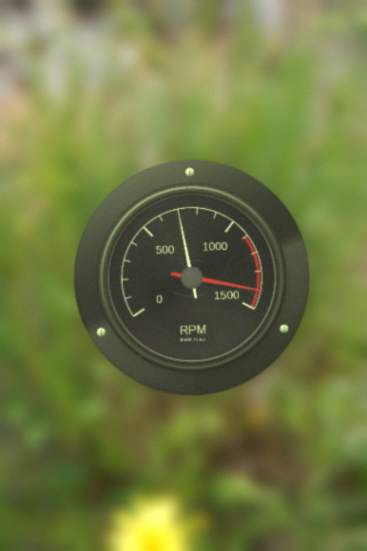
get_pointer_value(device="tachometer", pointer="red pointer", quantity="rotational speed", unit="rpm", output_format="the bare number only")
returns 1400
